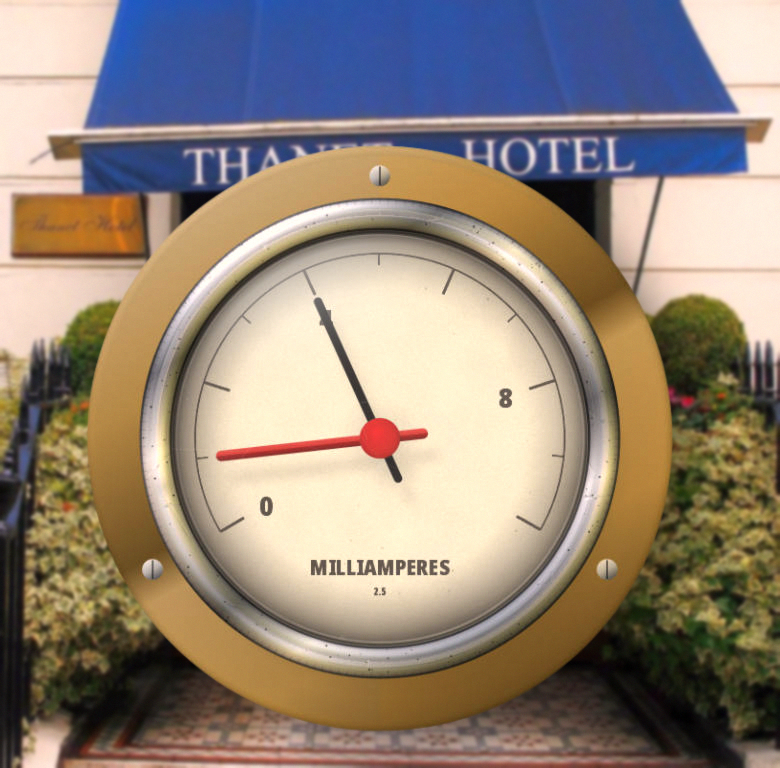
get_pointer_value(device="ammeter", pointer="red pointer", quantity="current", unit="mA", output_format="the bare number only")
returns 1
